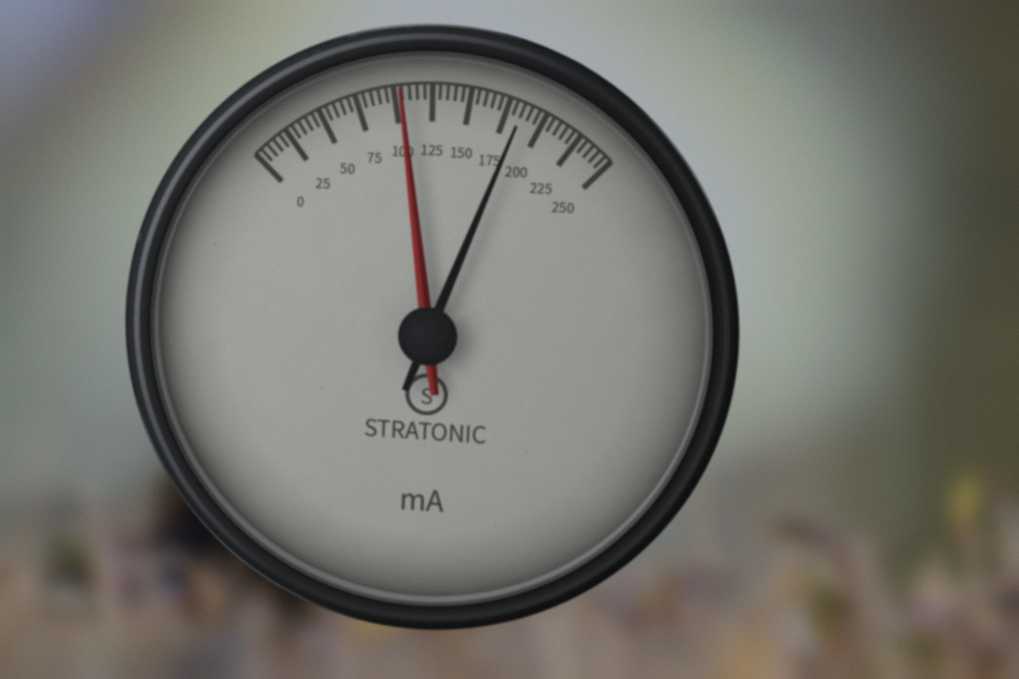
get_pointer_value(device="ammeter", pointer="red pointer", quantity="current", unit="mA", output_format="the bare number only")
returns 105
